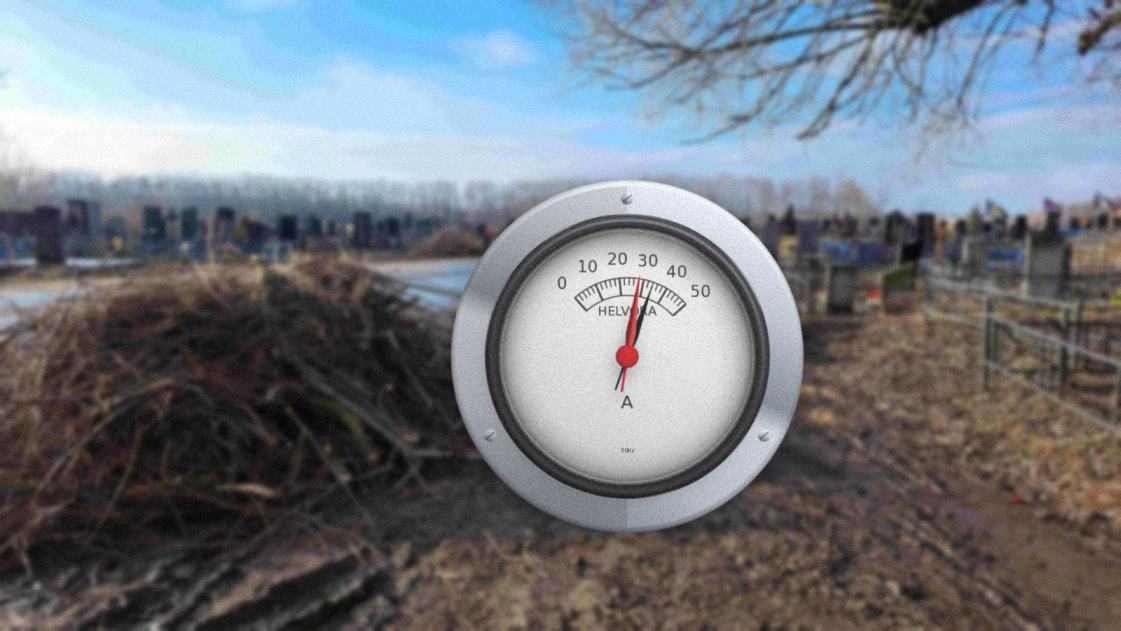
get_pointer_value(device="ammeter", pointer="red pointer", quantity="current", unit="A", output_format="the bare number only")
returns 28
